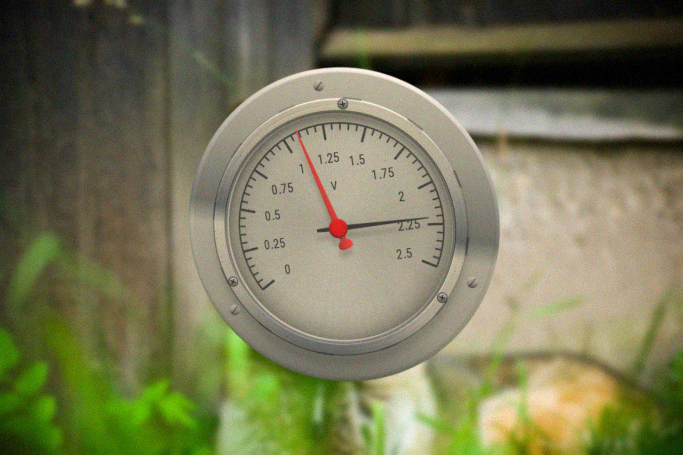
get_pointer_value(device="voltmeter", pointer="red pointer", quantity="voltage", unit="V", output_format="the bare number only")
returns 1.1
